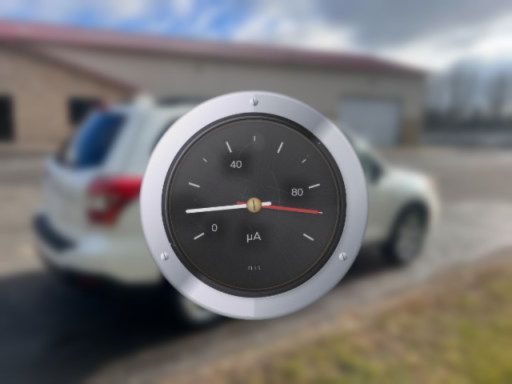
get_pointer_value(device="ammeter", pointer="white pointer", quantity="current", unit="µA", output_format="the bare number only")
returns 10
